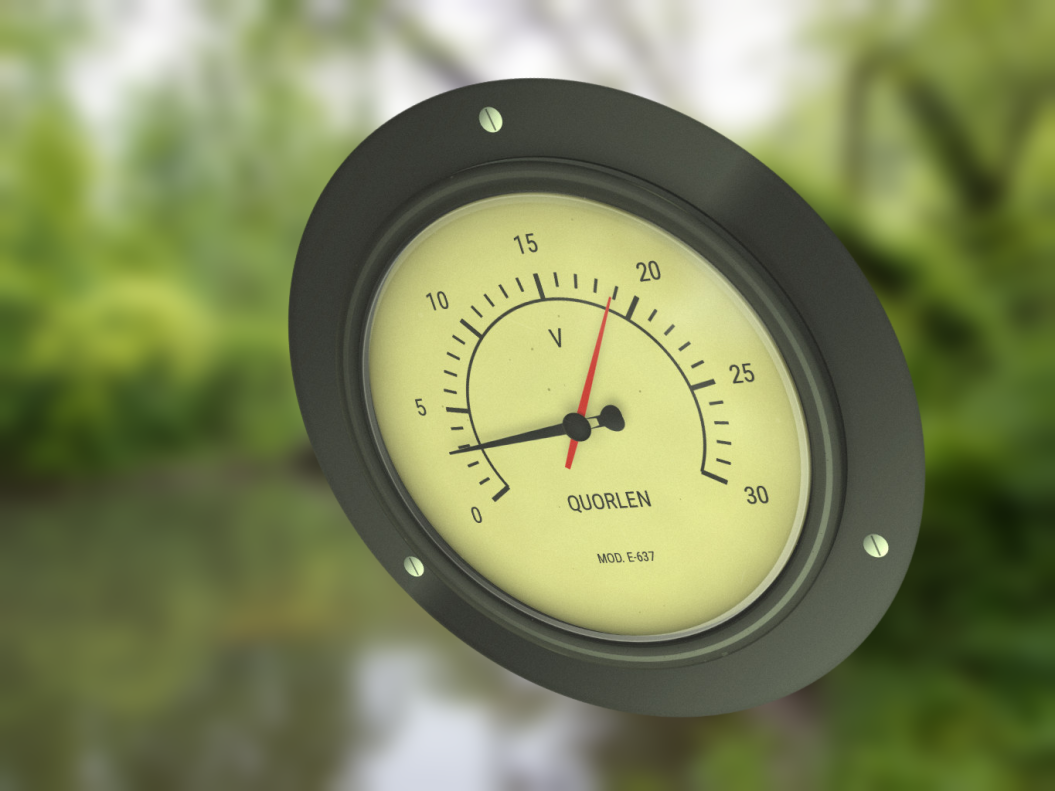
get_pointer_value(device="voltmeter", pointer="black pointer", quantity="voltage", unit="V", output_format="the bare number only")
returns 3
